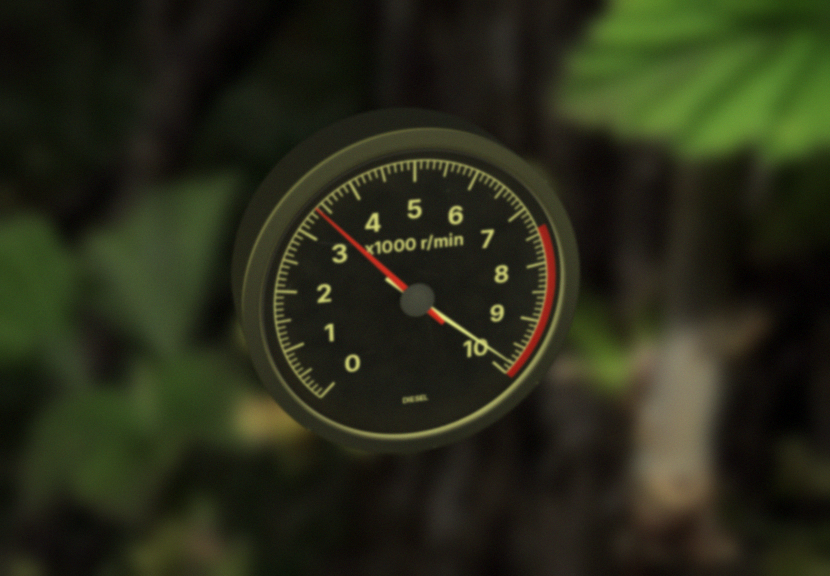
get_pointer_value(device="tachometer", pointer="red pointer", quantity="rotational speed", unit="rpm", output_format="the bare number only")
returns 3400
